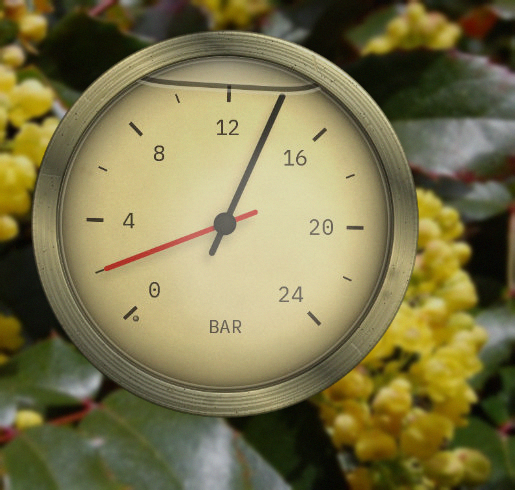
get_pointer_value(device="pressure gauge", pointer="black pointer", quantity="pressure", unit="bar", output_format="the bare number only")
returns 14
